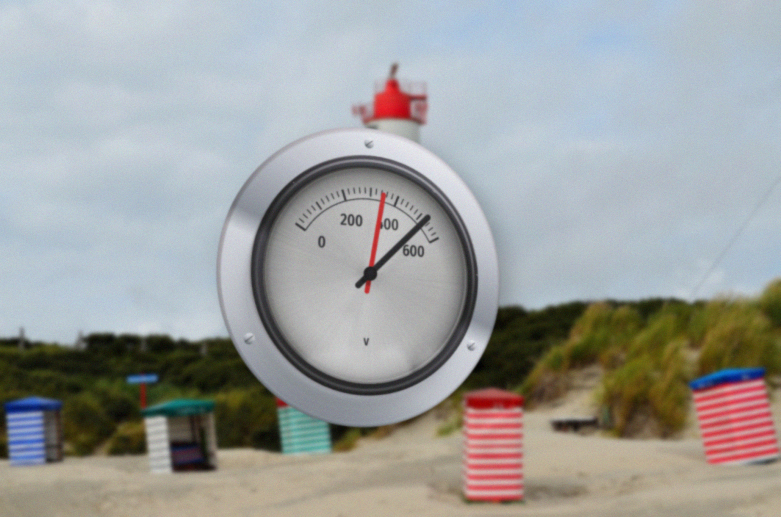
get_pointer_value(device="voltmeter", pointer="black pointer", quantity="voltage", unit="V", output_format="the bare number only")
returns 520
